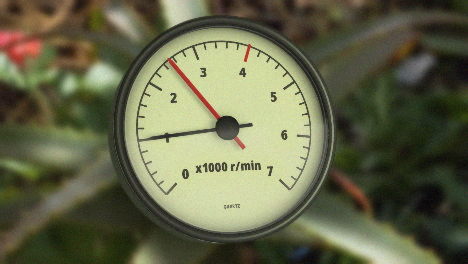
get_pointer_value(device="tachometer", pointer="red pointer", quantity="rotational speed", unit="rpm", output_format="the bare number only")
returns 2500
